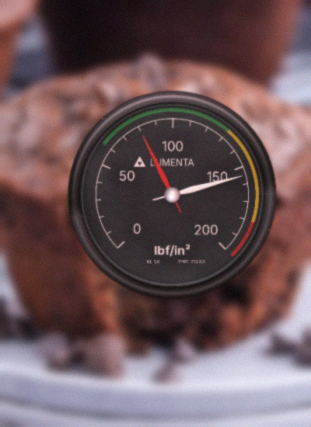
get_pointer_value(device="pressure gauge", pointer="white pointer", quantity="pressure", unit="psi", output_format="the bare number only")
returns 155
